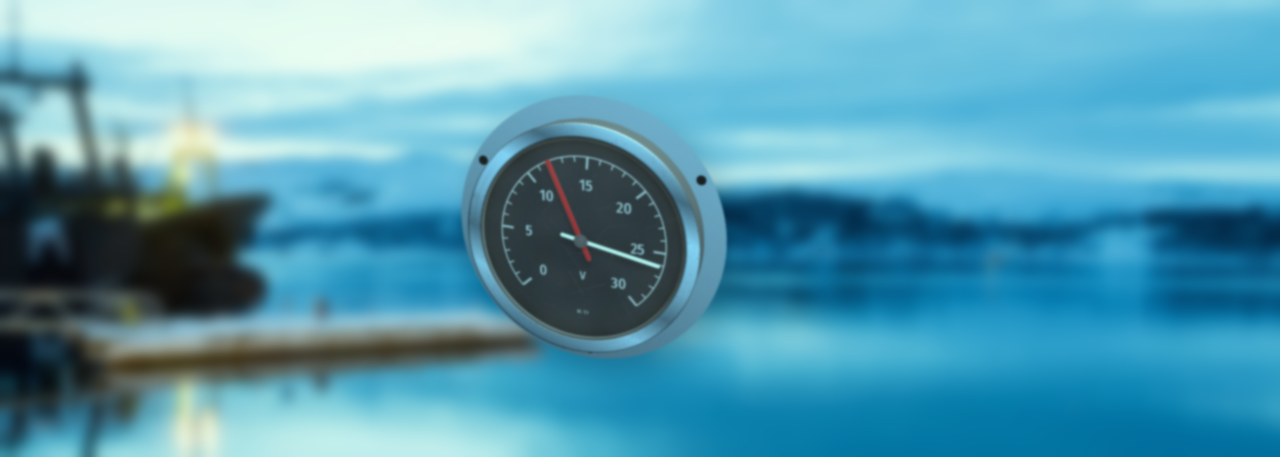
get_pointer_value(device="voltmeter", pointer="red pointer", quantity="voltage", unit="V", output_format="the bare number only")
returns 12
